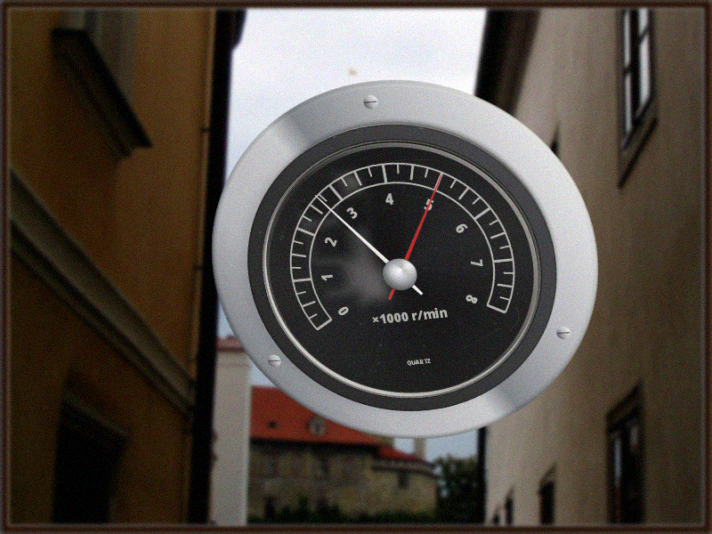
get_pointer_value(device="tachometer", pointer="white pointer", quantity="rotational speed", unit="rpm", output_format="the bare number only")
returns 2750
